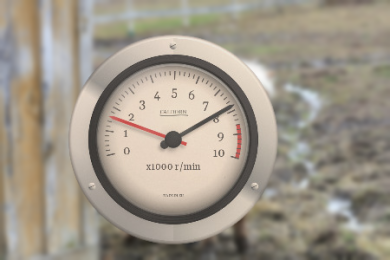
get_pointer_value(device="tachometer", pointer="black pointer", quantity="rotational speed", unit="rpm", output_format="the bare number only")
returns 7800
